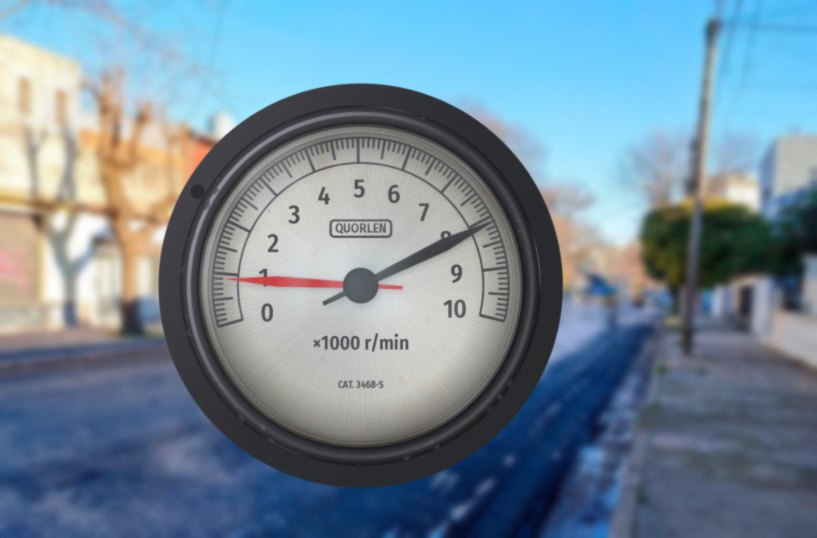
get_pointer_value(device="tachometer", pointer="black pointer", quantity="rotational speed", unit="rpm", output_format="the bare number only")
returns 8100
